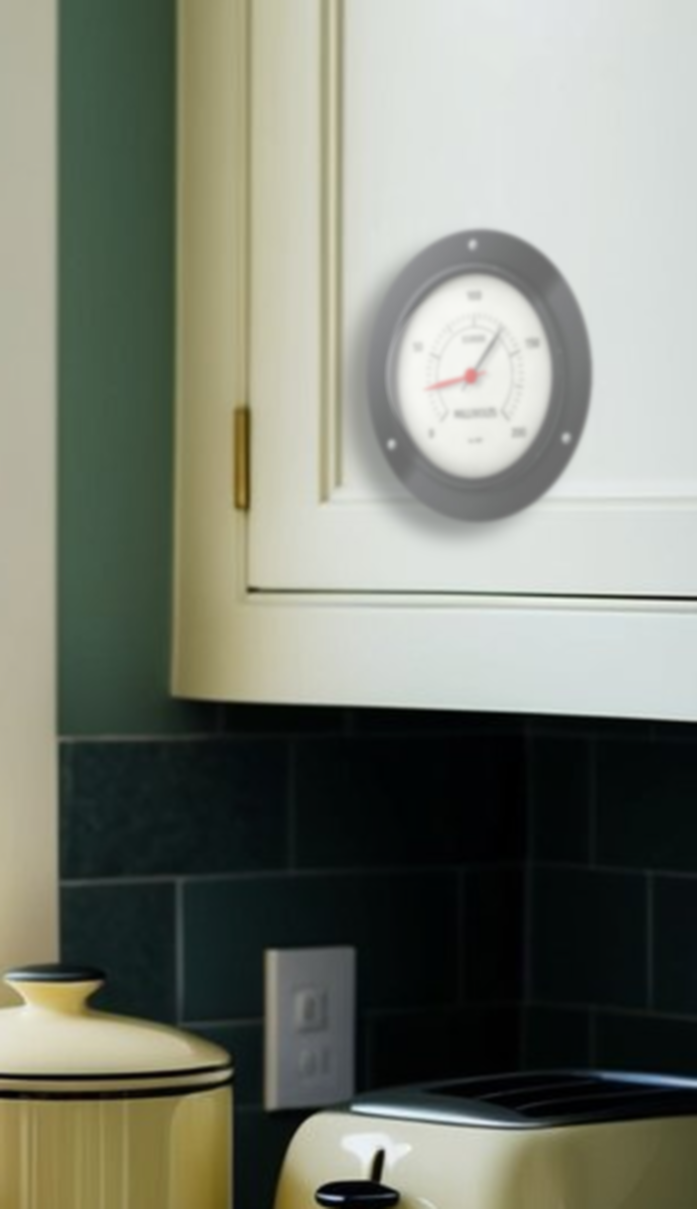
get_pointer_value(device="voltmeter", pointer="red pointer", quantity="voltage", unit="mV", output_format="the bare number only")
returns 25
